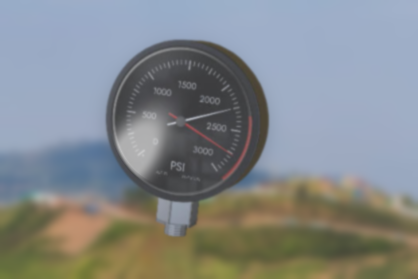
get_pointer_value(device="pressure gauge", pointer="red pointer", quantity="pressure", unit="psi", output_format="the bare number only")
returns 2750
